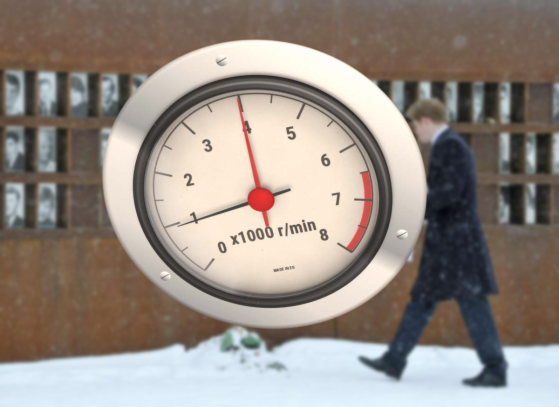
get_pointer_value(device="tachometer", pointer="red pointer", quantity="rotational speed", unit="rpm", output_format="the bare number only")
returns 4000
